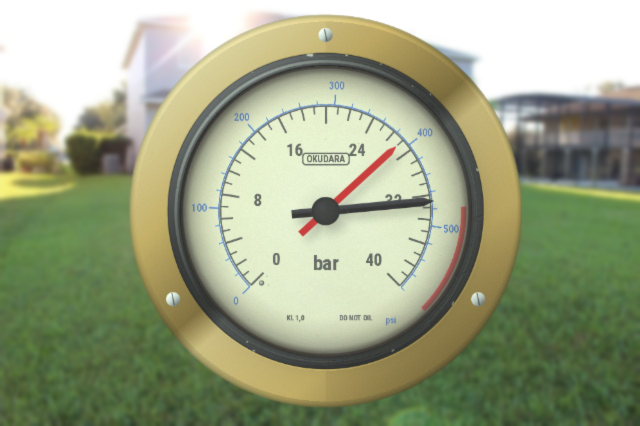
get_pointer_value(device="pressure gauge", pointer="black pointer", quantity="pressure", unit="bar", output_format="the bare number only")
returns 32.5
